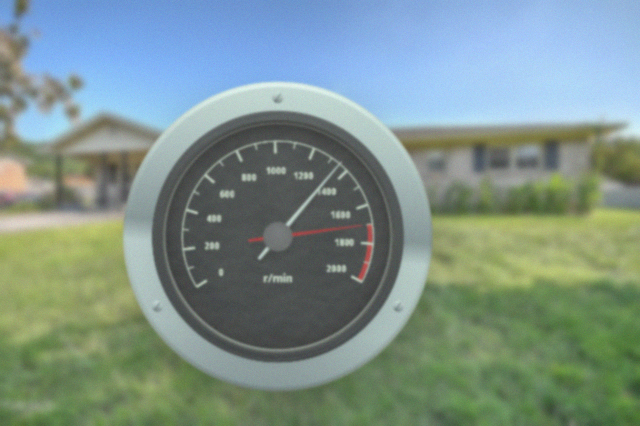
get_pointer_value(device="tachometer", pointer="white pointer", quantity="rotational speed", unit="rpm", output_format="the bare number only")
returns 1350
